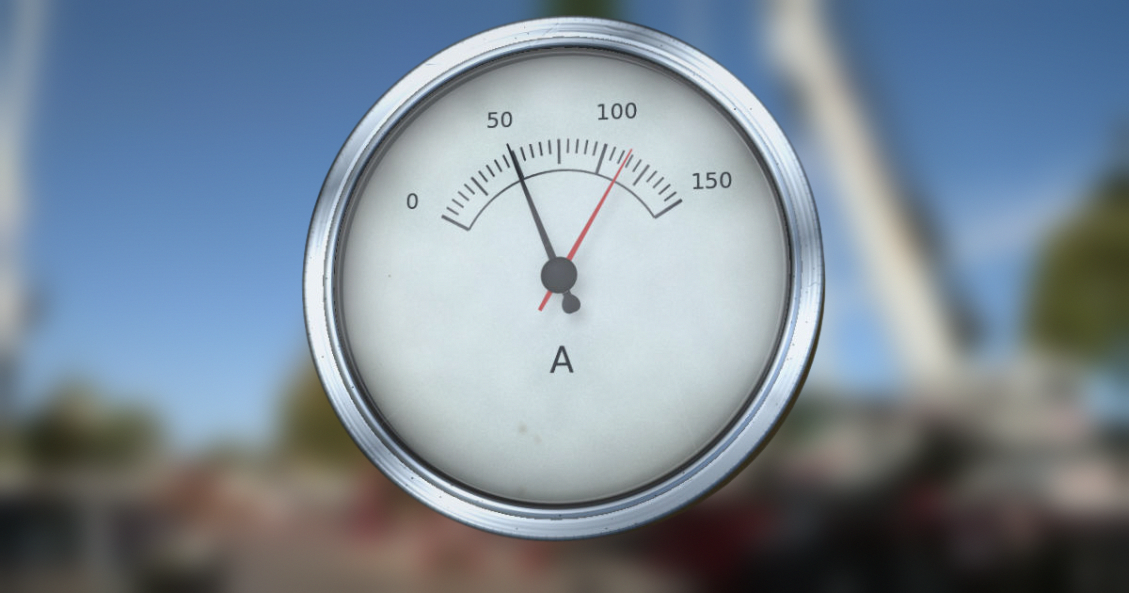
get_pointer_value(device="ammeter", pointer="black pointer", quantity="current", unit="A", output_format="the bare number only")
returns 50
